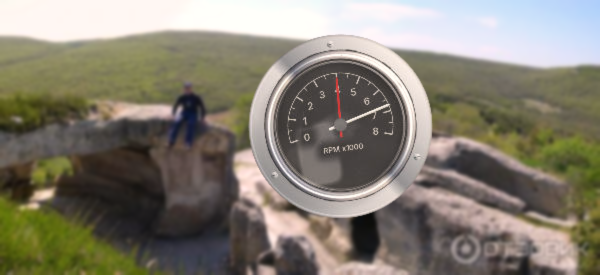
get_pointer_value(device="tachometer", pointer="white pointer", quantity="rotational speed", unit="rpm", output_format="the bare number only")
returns 6750
